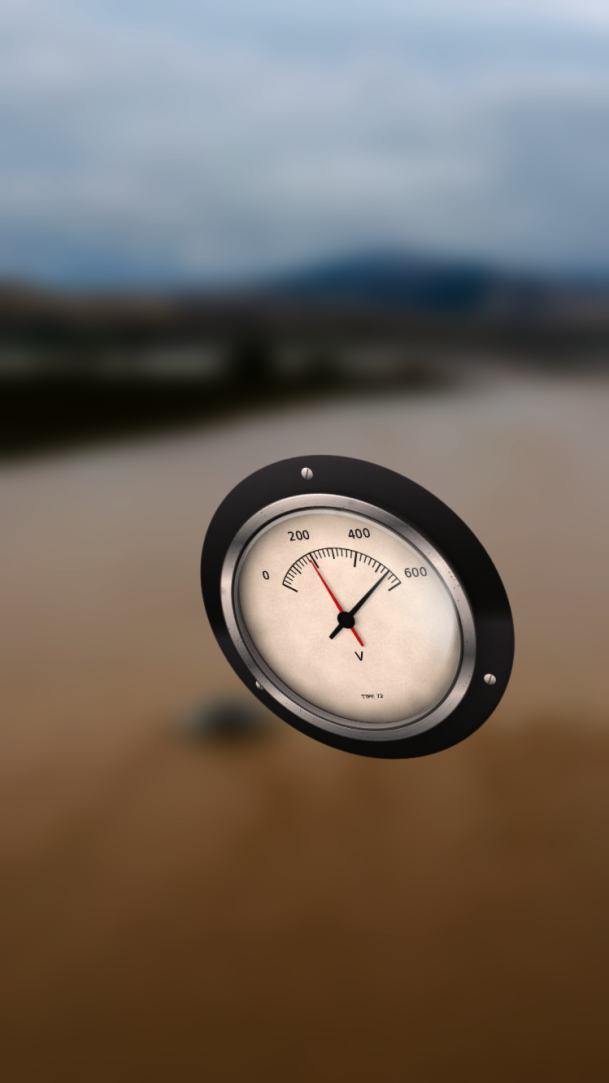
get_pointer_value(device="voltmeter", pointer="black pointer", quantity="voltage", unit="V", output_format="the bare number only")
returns 540
